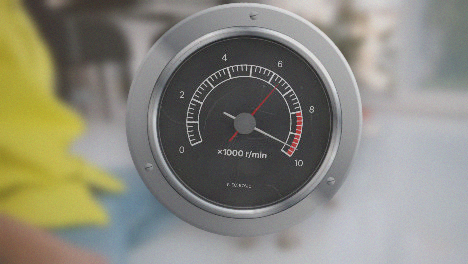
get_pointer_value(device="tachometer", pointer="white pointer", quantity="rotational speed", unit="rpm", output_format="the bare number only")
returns 9600
